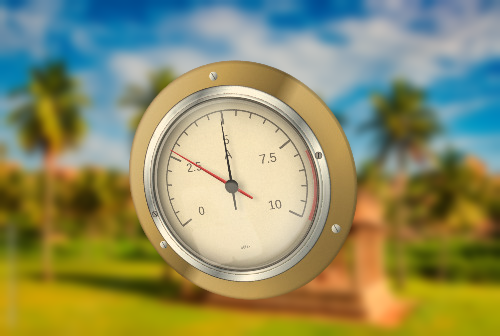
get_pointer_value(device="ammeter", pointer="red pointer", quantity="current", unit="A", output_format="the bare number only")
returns 2.75
